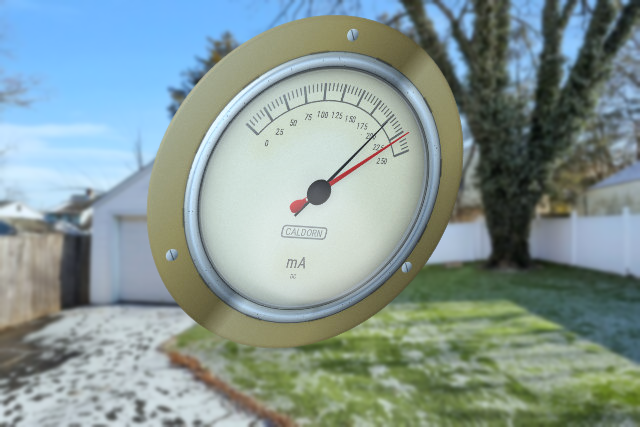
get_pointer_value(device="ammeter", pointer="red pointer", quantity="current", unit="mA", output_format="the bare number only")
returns 225
